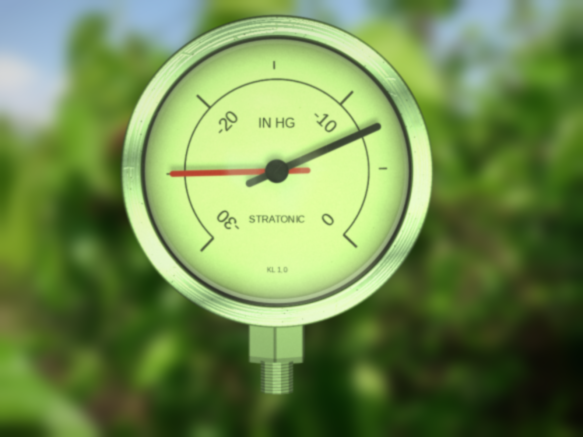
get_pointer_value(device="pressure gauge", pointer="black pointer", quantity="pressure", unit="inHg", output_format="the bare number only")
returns -7.5
